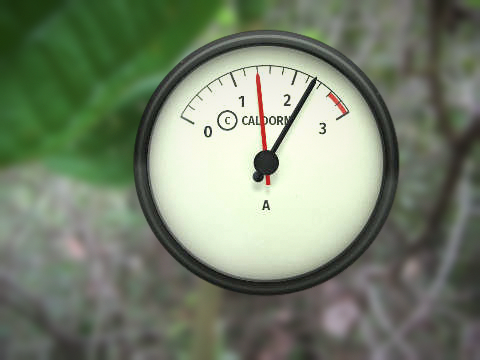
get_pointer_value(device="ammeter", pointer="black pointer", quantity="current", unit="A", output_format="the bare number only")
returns 2.3
